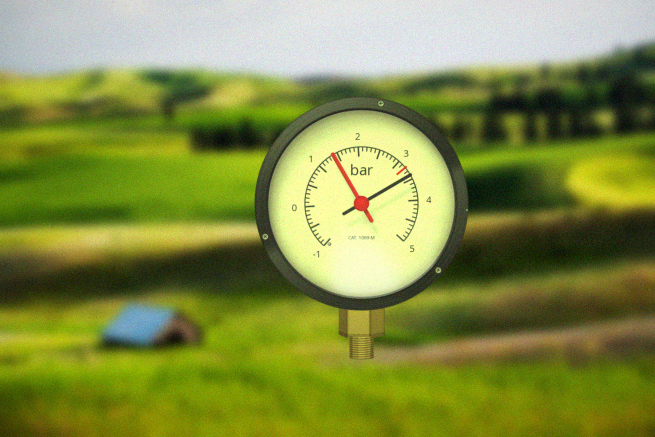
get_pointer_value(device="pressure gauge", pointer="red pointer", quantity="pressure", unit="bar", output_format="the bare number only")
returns 1.4
